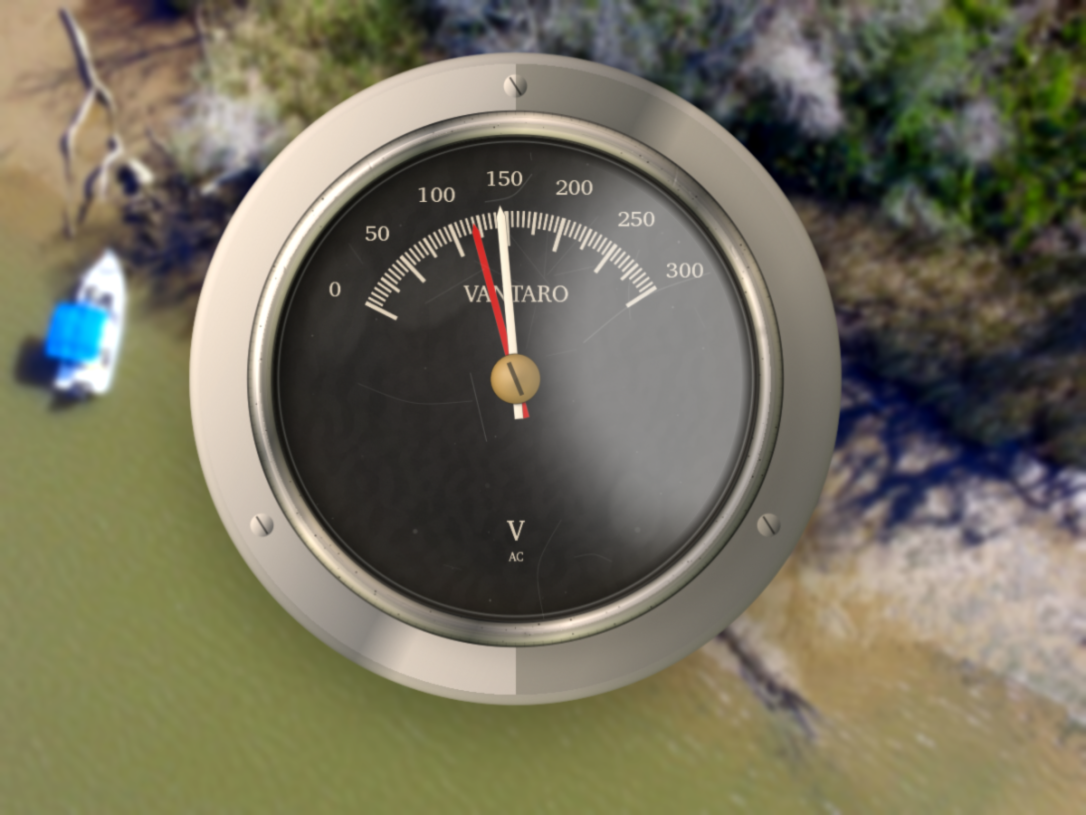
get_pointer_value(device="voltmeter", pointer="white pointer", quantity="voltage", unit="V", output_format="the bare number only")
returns 145
